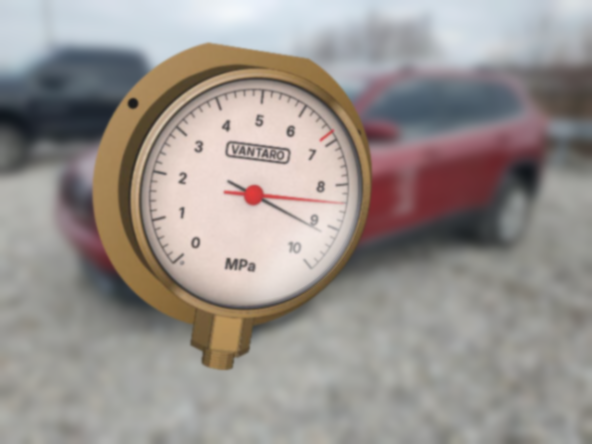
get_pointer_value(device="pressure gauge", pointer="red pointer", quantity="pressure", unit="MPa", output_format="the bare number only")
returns 8.4
